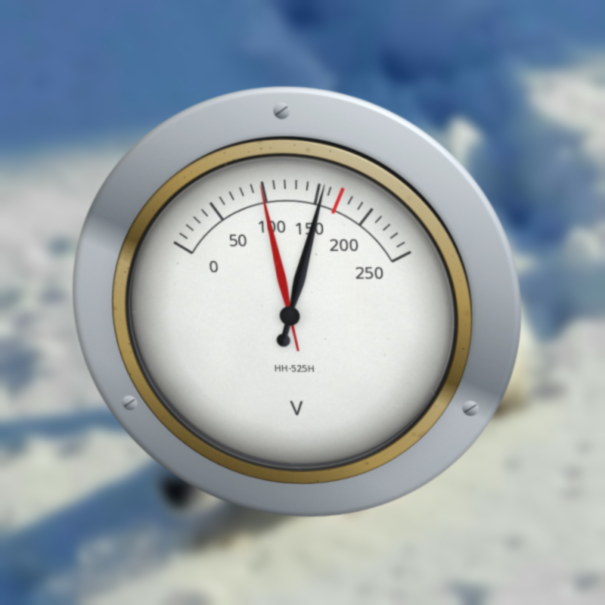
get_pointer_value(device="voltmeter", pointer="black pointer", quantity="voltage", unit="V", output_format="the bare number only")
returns 155
